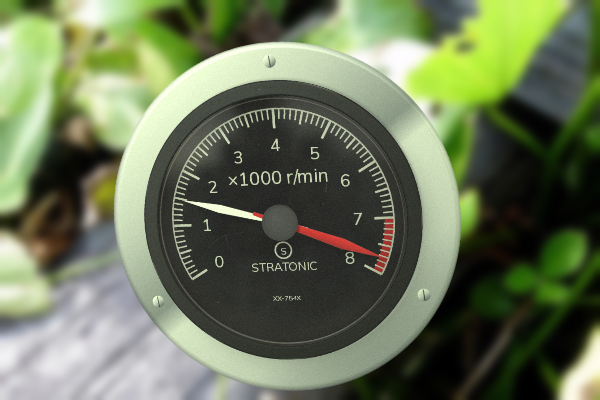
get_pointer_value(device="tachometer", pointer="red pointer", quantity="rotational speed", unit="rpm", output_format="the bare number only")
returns 7700
